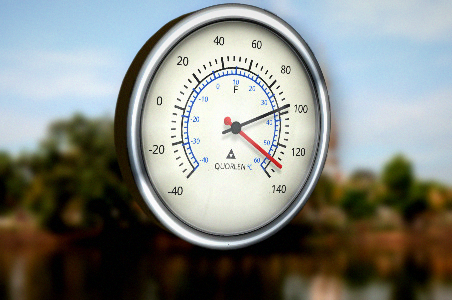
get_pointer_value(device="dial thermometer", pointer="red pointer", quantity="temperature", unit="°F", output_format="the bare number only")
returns 132
